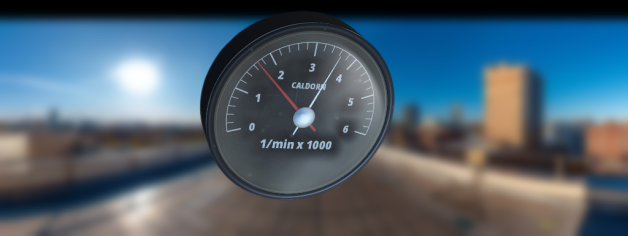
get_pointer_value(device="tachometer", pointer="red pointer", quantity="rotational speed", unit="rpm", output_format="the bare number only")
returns 1700
